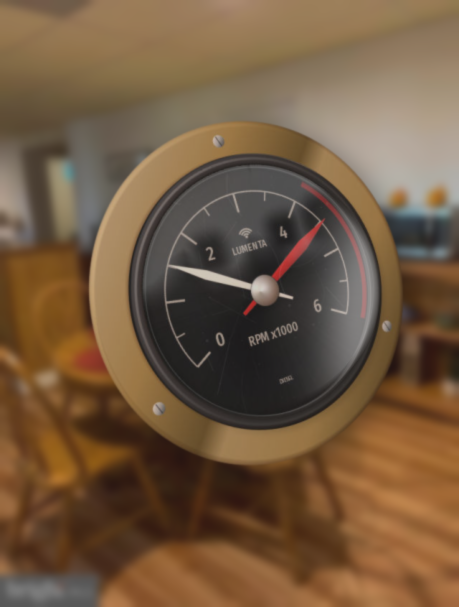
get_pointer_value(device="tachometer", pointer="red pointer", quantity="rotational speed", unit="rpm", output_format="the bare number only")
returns 4500
